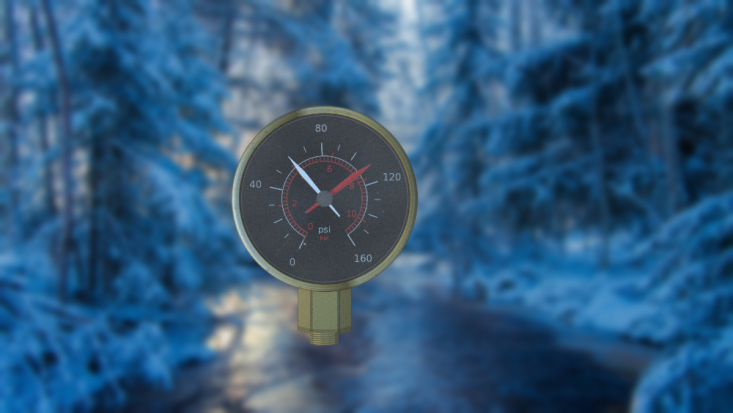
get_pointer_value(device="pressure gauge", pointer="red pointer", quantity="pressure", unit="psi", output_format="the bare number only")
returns 110
